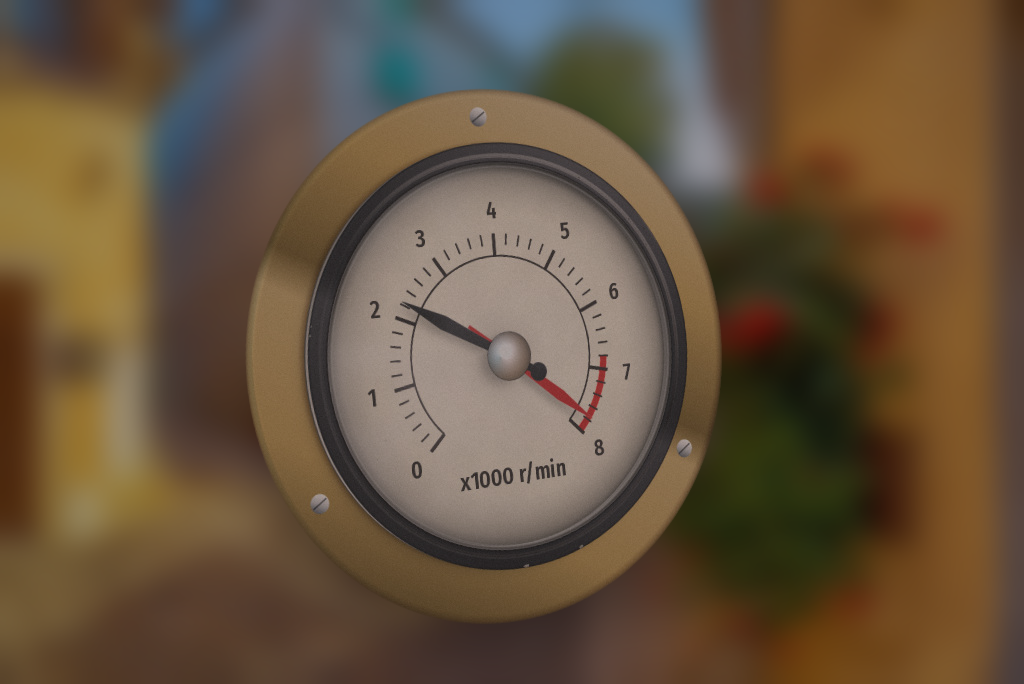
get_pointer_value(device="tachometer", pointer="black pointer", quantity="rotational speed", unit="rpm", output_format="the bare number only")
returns 2200
